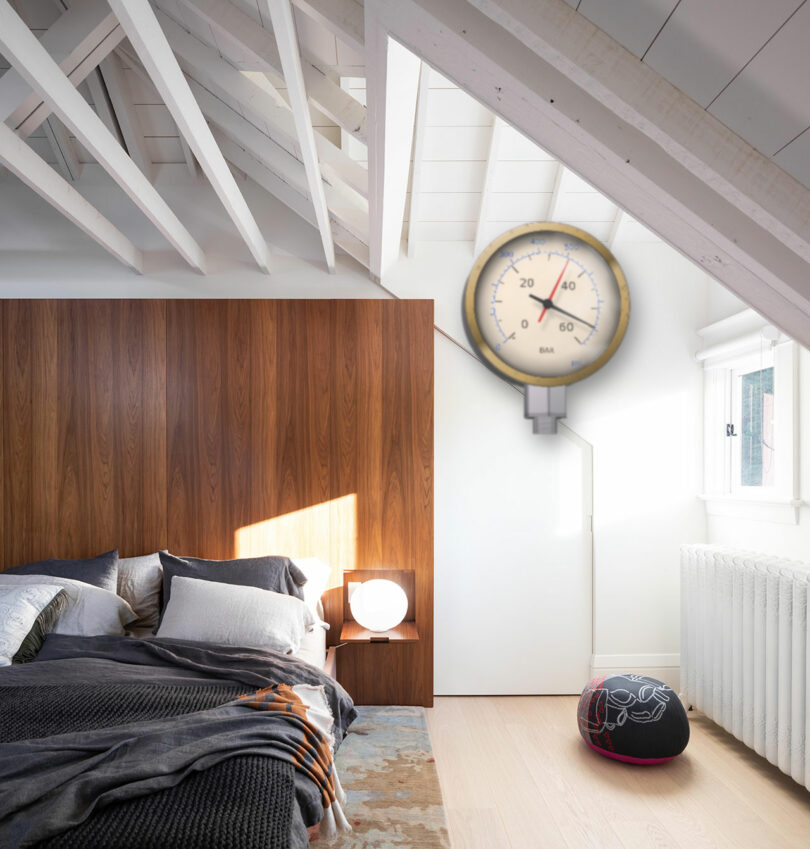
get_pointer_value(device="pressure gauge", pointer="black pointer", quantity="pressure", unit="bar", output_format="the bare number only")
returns 55
